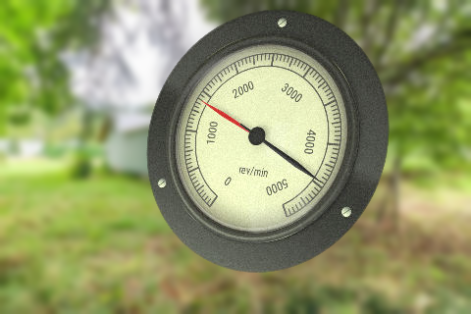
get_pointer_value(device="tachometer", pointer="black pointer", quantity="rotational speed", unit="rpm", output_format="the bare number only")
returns 4450
